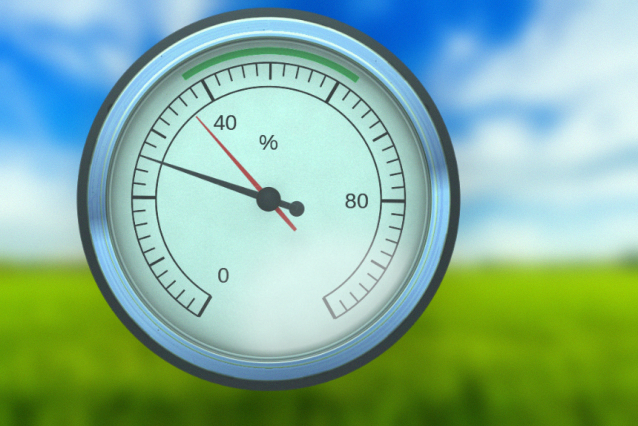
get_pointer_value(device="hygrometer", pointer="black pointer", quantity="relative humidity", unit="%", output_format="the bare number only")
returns 26
